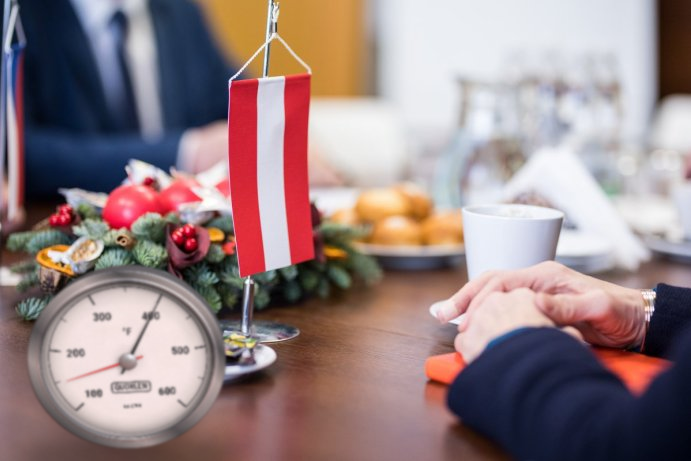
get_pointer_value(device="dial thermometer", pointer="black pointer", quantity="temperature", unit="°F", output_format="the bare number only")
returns 400
